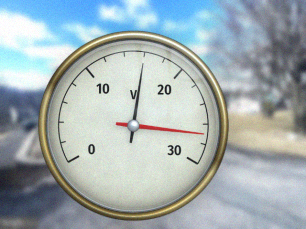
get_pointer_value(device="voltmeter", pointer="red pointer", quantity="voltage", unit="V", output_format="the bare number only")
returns 27
